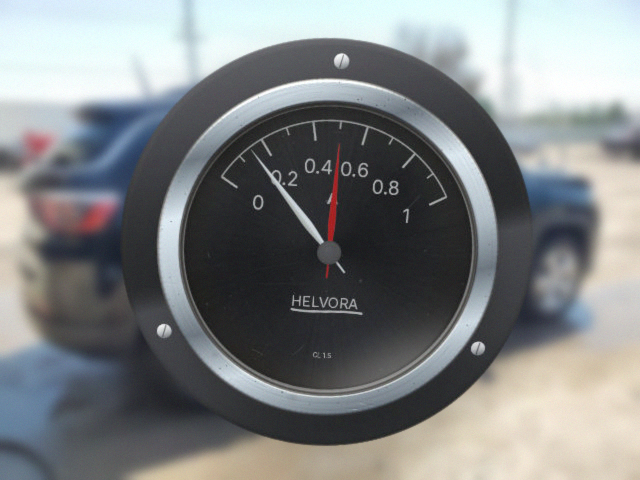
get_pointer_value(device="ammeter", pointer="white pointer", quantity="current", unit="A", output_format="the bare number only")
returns 0.15
